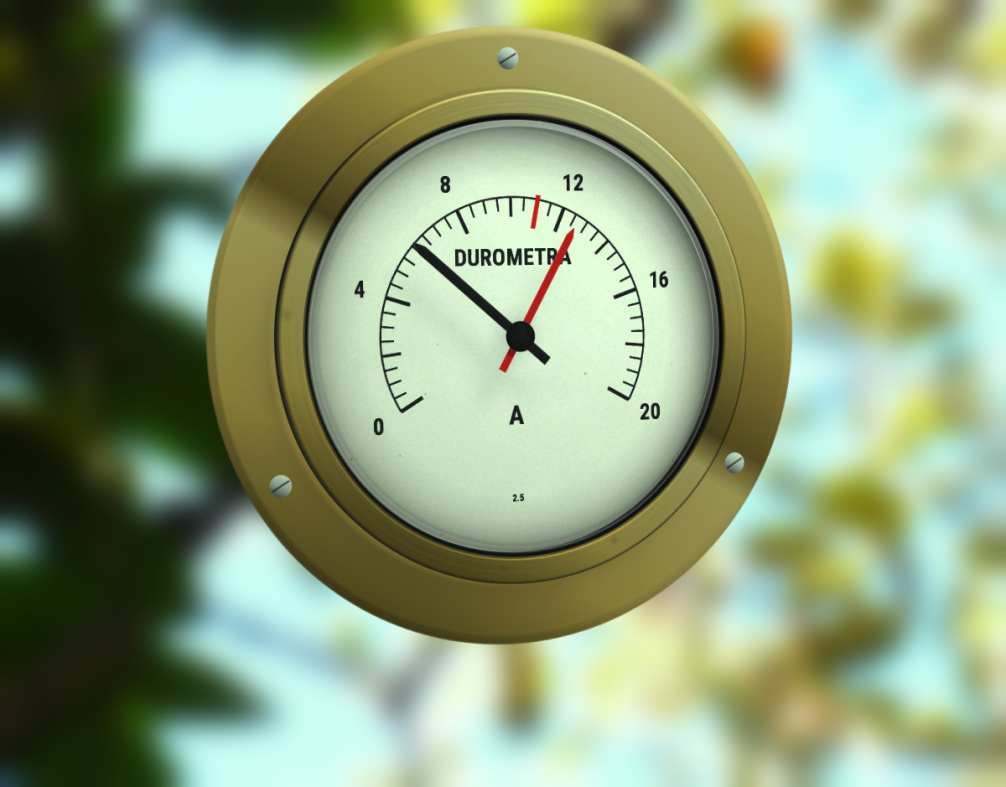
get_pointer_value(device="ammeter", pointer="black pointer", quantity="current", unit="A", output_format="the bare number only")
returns 6
